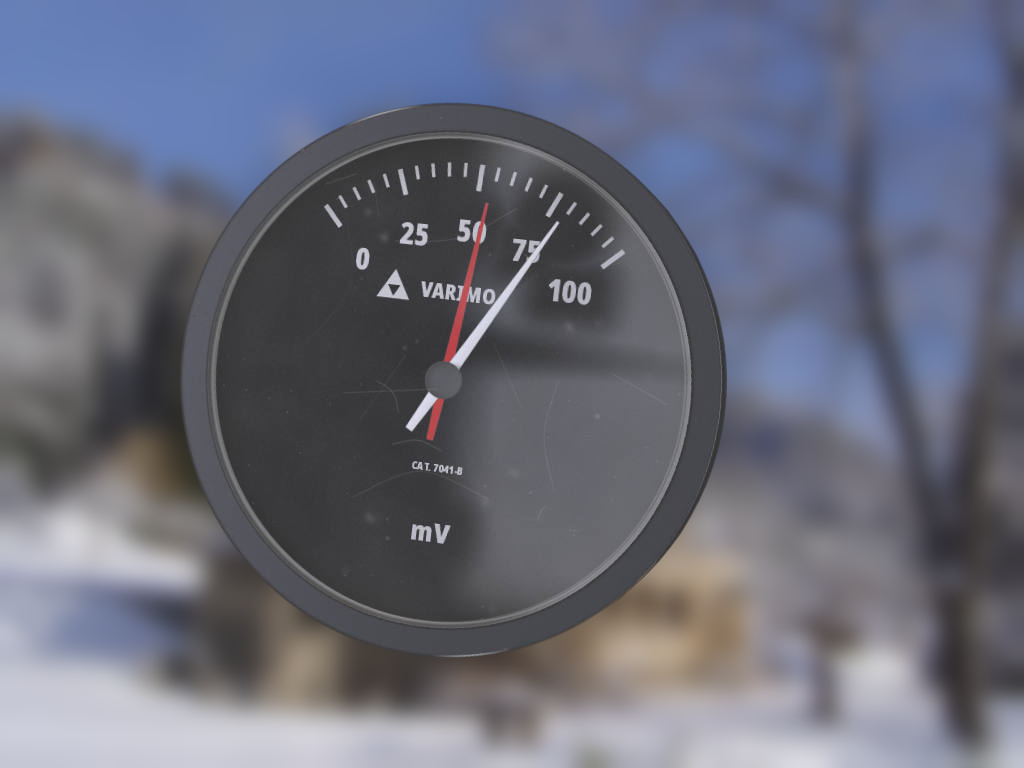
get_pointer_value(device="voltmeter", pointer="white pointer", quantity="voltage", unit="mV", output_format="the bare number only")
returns 80
